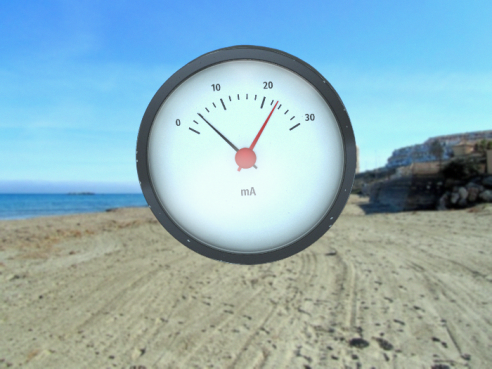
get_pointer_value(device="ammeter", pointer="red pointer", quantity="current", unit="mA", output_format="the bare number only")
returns 23
